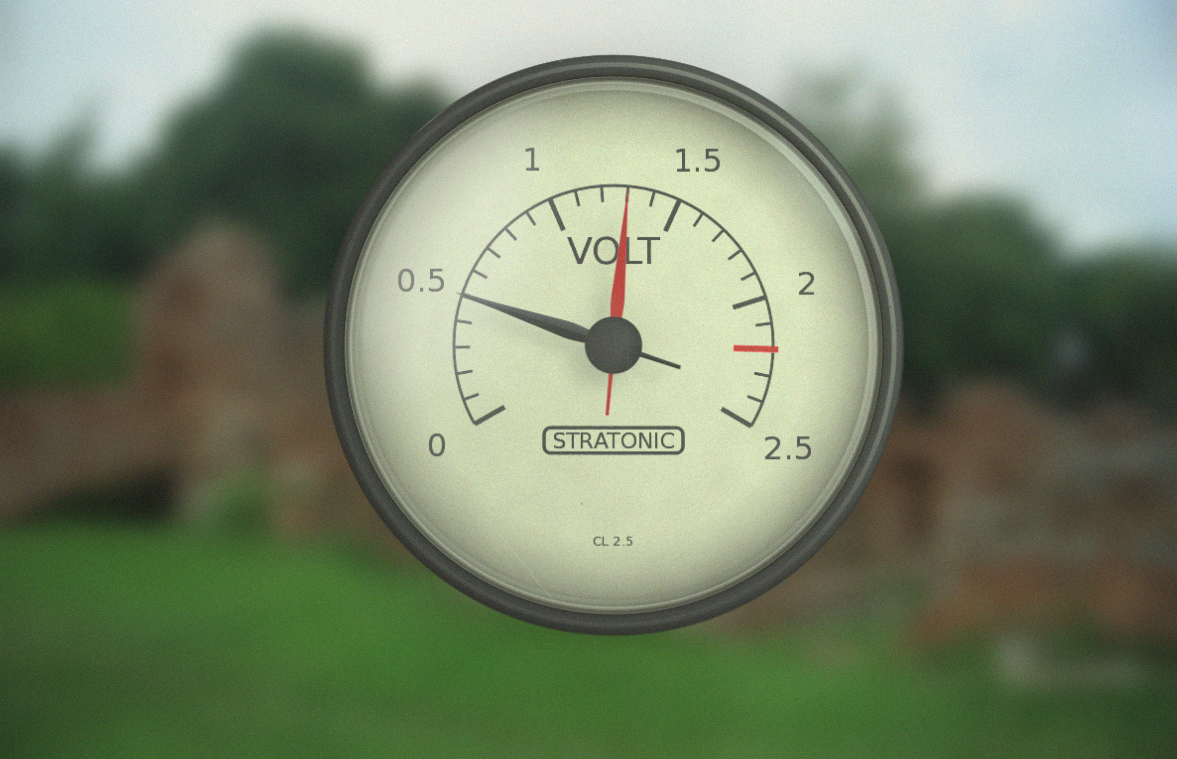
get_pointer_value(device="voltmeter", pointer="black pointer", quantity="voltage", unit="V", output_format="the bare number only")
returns 0.5
